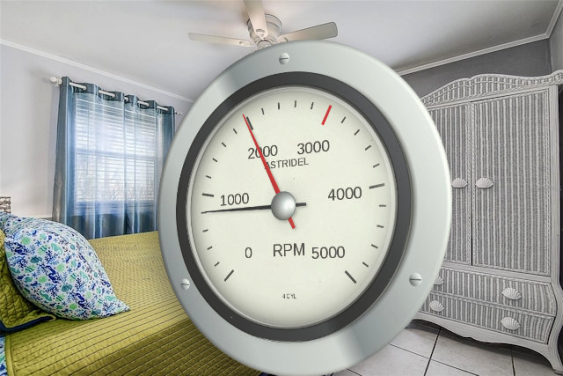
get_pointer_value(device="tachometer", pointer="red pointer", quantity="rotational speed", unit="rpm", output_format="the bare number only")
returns 2000
